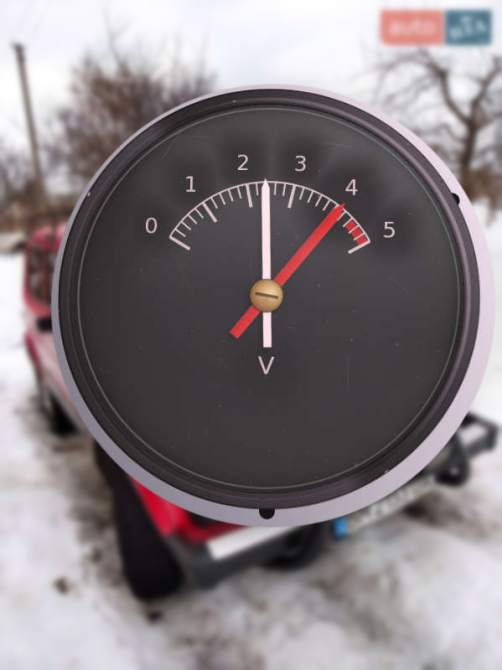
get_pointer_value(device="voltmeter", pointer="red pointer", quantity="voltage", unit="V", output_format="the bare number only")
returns 4.1
